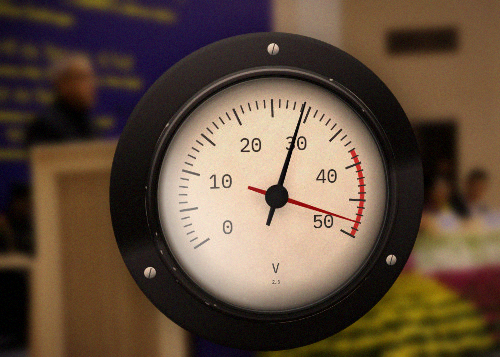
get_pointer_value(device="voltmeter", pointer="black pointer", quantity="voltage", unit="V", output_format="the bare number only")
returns 29
